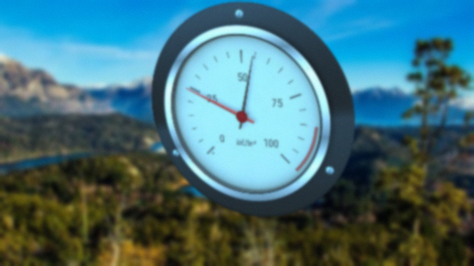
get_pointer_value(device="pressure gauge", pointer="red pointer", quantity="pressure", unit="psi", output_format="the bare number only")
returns 25
